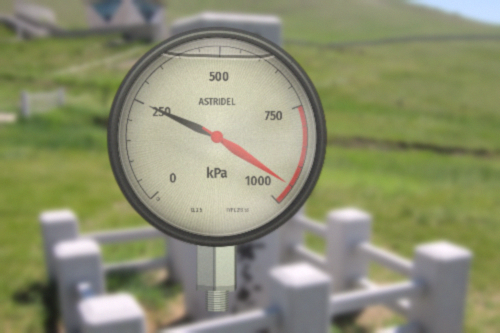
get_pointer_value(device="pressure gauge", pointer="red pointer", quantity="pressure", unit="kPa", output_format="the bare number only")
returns 950
